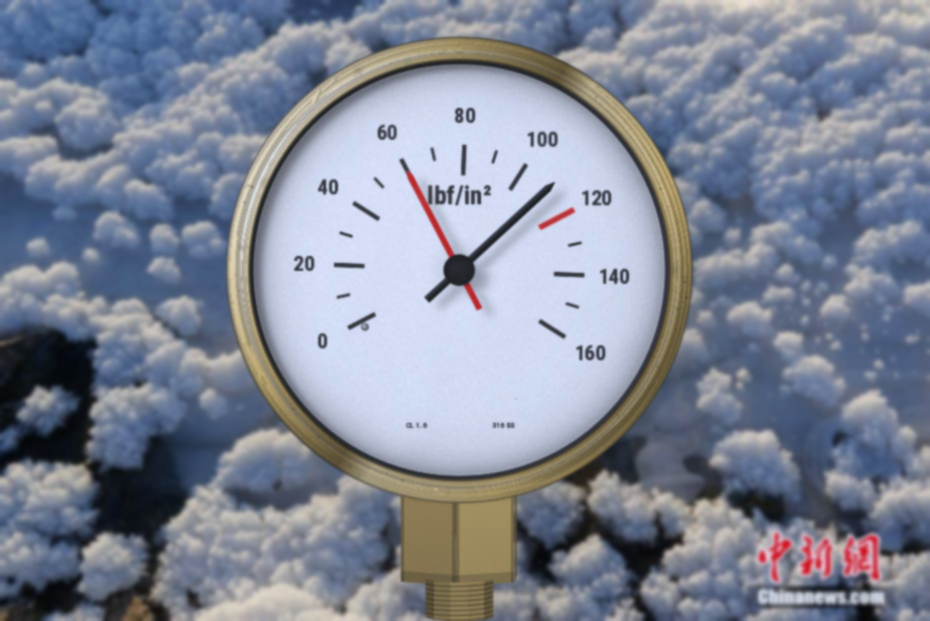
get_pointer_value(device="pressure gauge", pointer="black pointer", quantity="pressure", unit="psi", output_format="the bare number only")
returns 110
